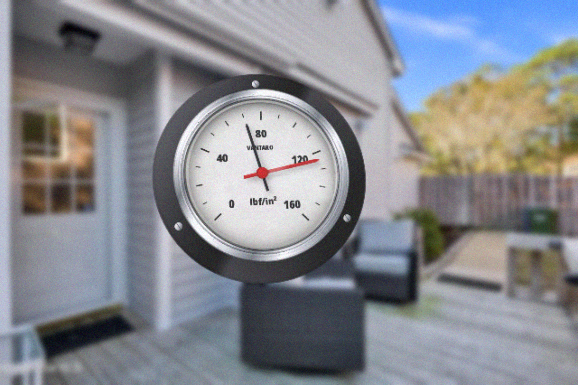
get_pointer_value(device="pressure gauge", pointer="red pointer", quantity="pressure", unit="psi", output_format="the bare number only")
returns 125
